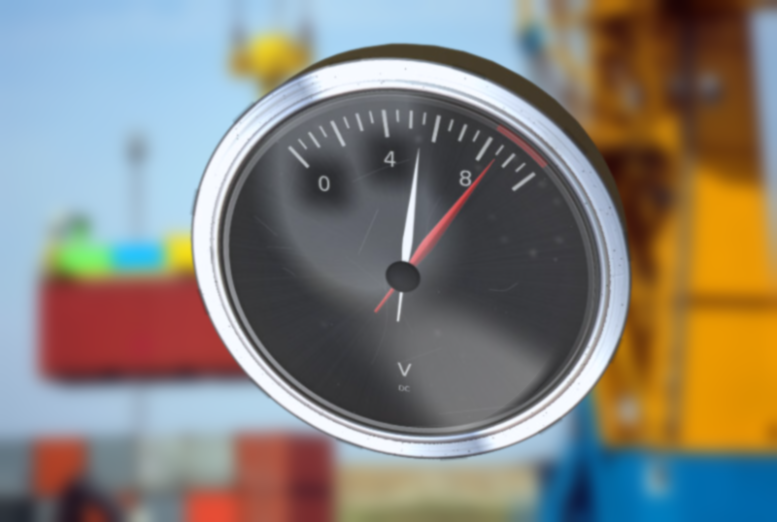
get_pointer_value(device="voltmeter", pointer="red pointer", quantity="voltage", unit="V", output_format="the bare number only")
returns 8.5
